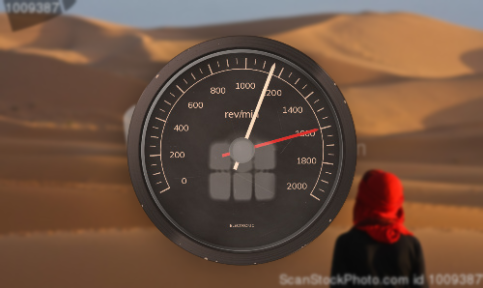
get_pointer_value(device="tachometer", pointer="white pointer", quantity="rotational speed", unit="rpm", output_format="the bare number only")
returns 1150
